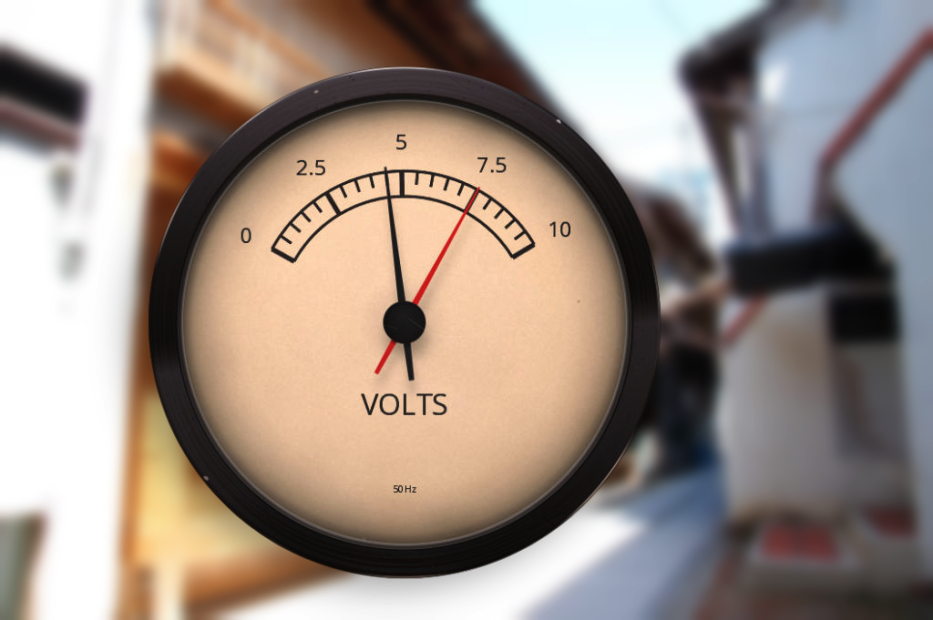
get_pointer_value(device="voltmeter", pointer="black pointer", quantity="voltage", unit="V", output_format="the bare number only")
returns 4.5
